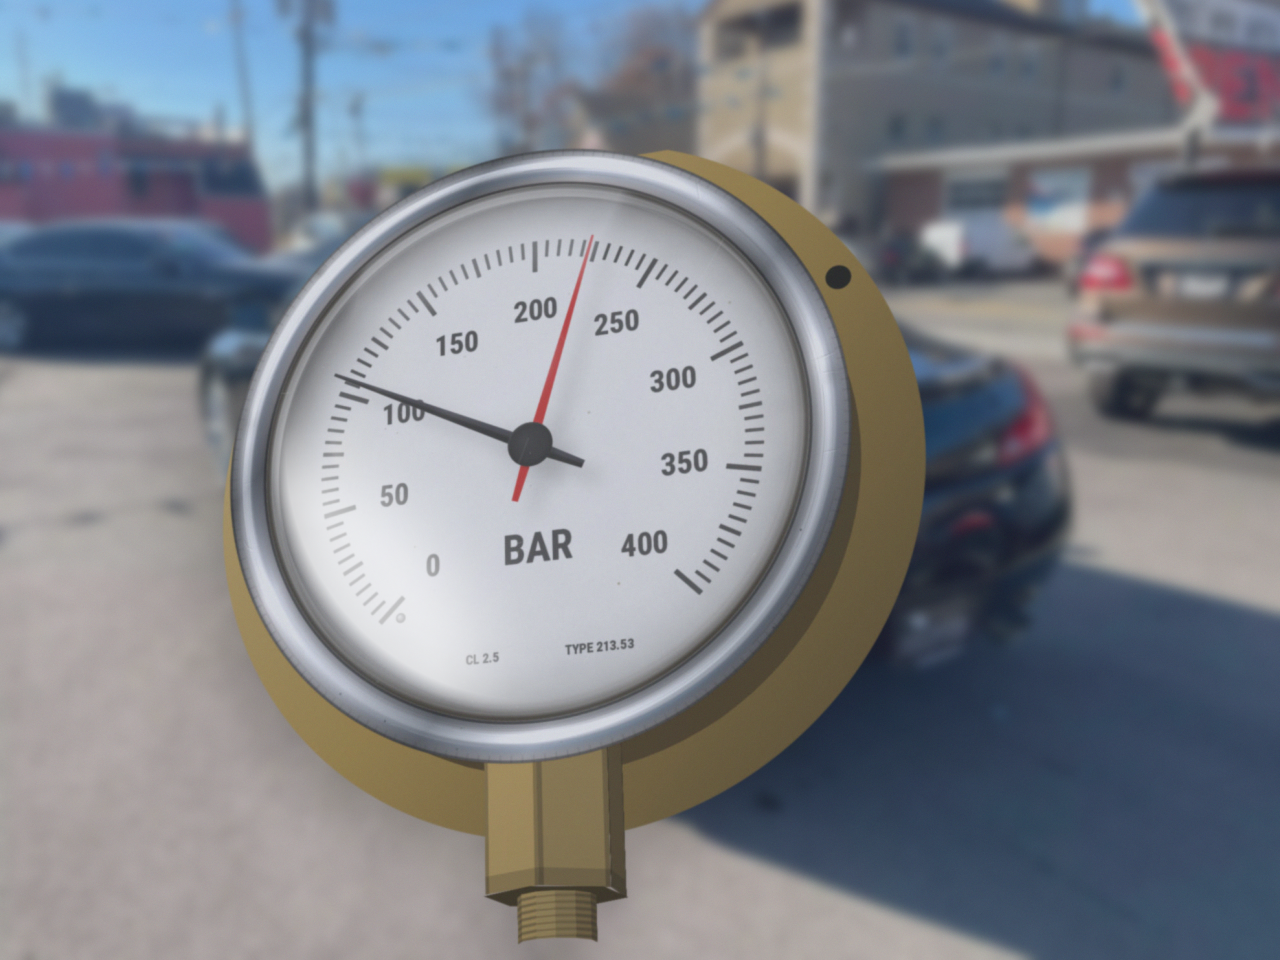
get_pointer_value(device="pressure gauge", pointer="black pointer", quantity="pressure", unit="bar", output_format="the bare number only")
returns 105
